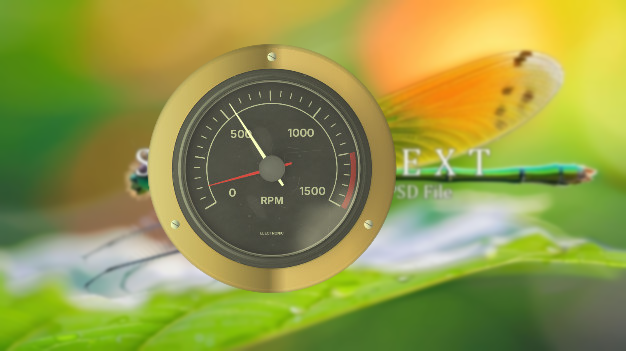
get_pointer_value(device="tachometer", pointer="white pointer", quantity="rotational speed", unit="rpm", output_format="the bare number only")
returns 550
